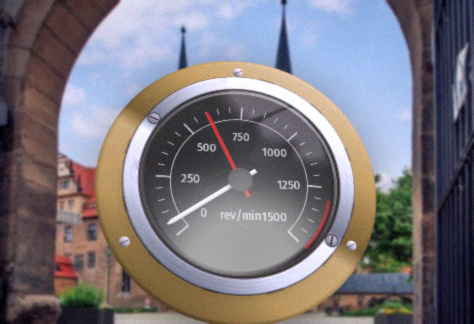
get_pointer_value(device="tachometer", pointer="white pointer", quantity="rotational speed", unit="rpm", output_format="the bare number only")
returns 50
